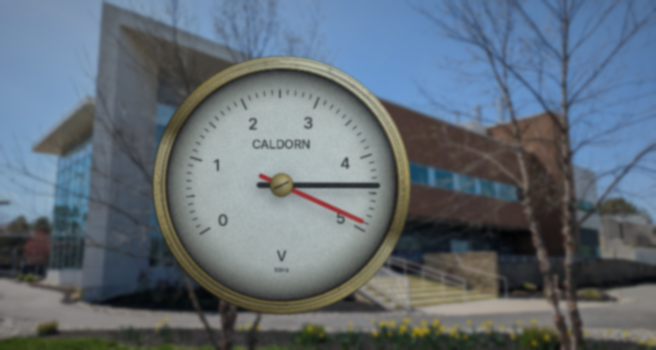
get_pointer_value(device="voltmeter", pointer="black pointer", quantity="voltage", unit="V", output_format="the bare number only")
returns 4.4
